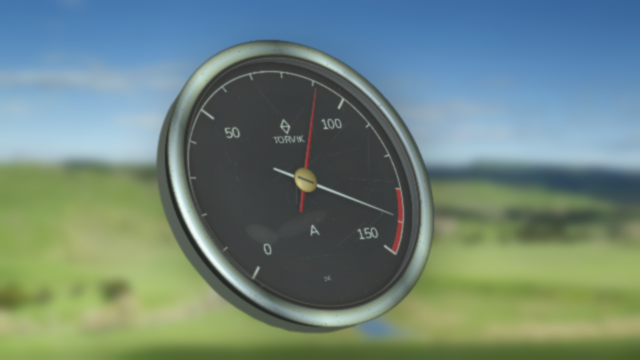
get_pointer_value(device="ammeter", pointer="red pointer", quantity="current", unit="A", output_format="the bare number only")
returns 90
